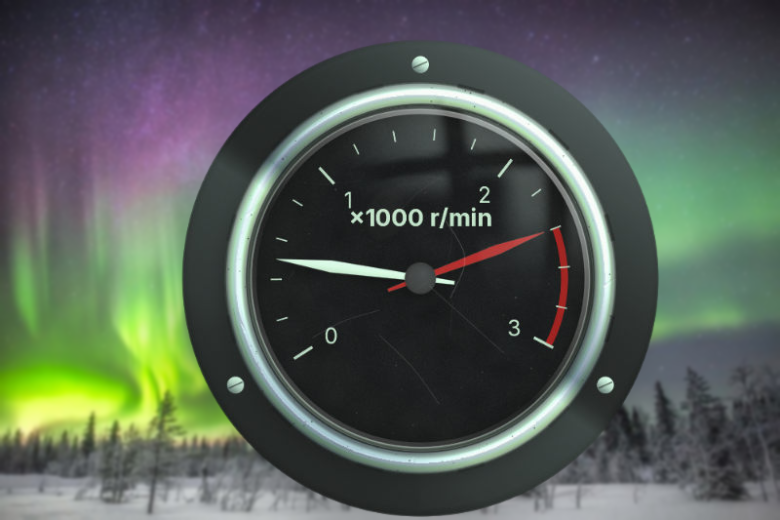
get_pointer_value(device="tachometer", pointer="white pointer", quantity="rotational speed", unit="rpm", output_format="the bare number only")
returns 500
